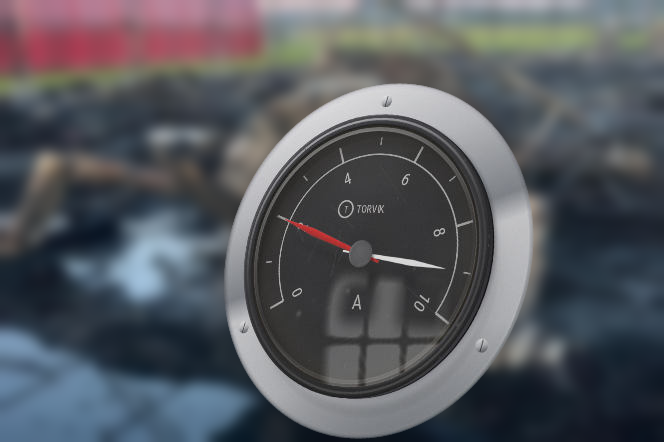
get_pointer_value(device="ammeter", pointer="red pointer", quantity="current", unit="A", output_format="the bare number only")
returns 2
